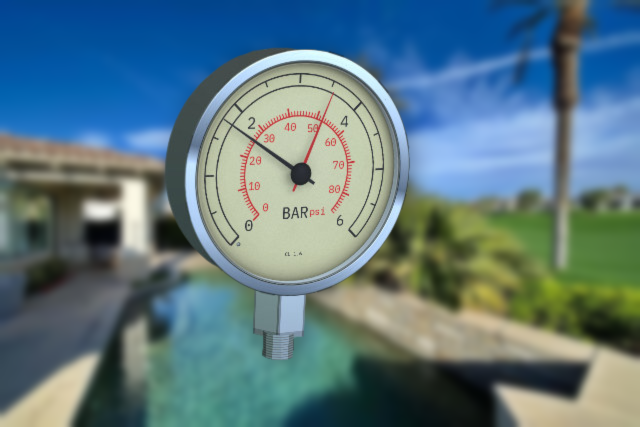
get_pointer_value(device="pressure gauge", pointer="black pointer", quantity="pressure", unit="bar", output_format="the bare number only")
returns 1.75
